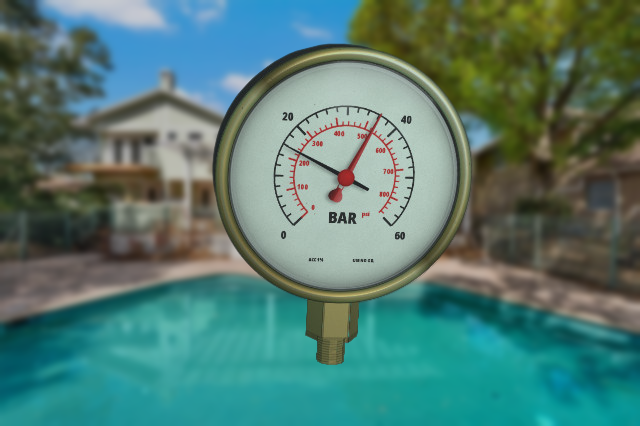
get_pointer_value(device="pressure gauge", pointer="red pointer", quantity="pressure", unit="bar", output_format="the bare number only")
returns 36
